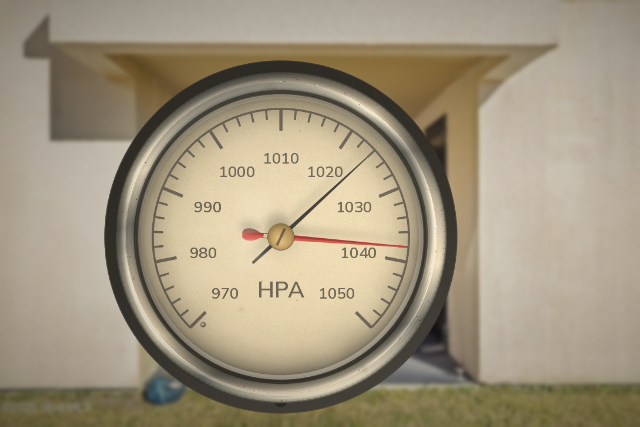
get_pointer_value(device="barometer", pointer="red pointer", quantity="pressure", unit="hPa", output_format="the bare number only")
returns 1038
